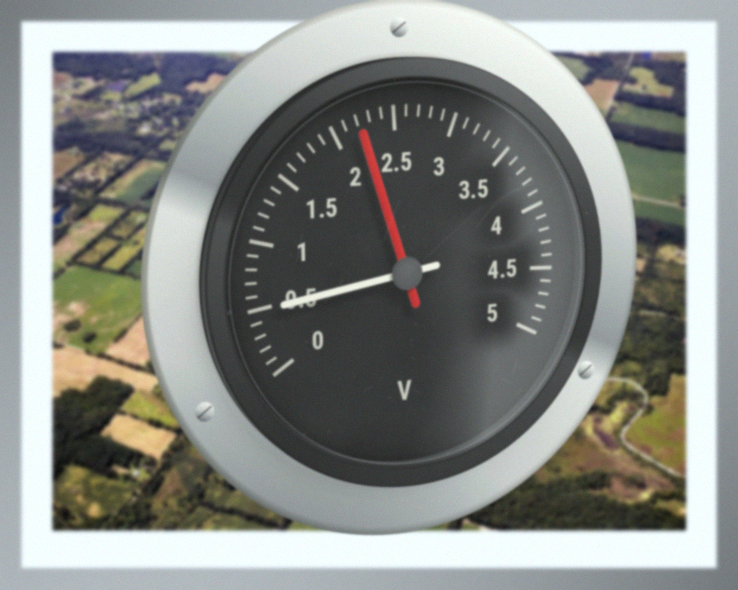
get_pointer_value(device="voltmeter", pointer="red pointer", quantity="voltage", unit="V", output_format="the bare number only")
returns 2.2
